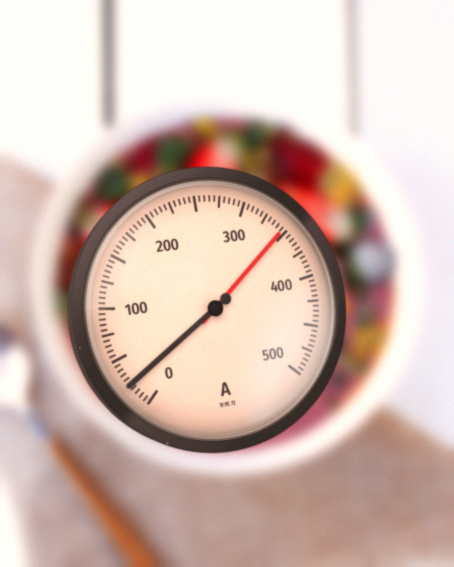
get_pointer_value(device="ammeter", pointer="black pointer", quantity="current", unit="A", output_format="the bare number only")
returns 25
